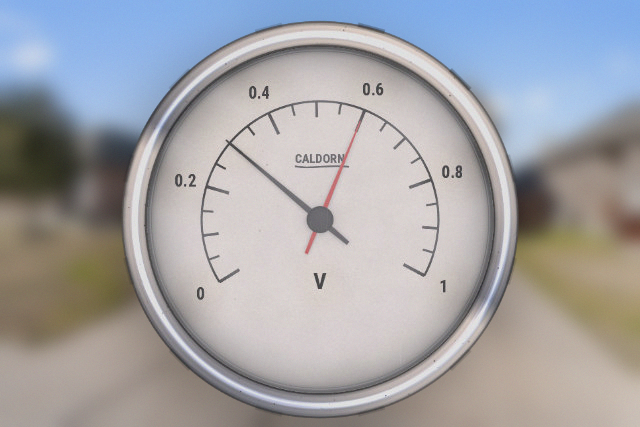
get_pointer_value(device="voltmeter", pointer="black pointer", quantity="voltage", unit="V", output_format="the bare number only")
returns 0.3
